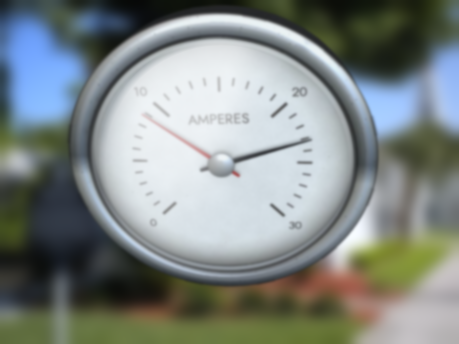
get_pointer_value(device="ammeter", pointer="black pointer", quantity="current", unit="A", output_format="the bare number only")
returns 23
